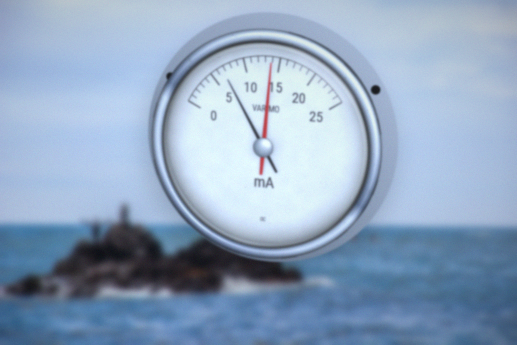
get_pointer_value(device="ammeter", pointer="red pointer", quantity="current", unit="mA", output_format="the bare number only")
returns 14
